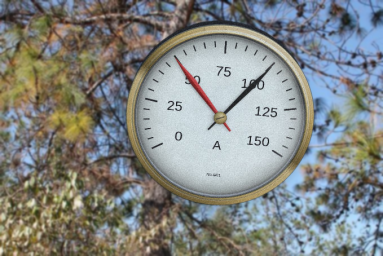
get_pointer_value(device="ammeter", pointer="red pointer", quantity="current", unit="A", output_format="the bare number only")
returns 50
